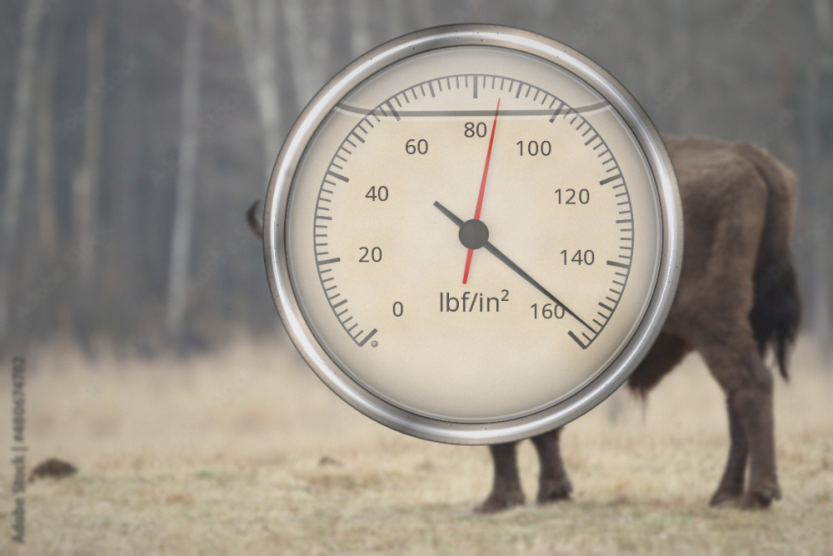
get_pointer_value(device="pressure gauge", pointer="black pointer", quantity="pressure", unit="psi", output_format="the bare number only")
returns 156
